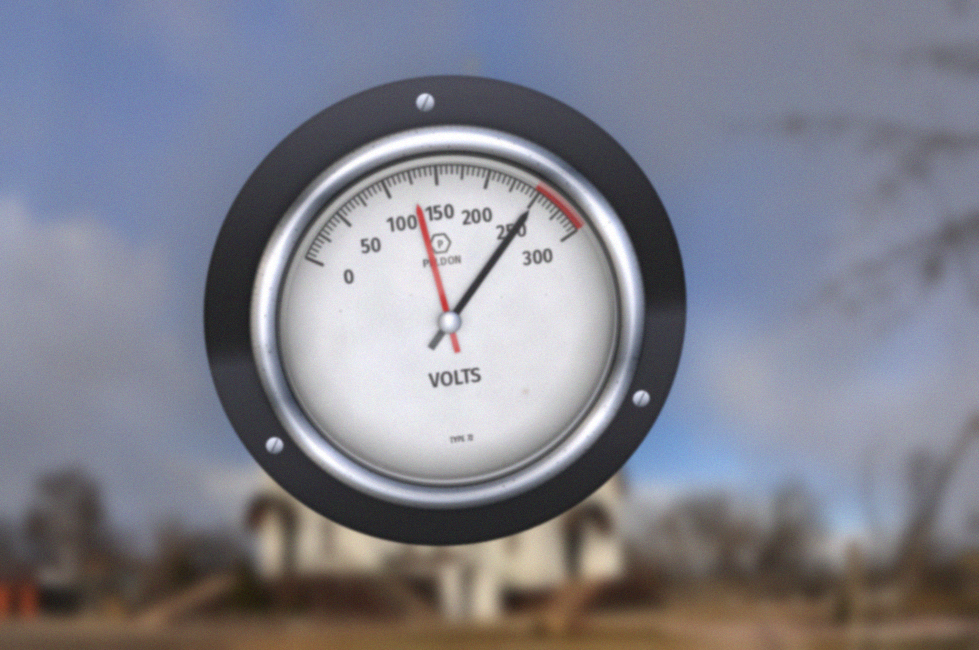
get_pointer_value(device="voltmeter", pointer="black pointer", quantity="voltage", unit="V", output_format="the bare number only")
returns 250
